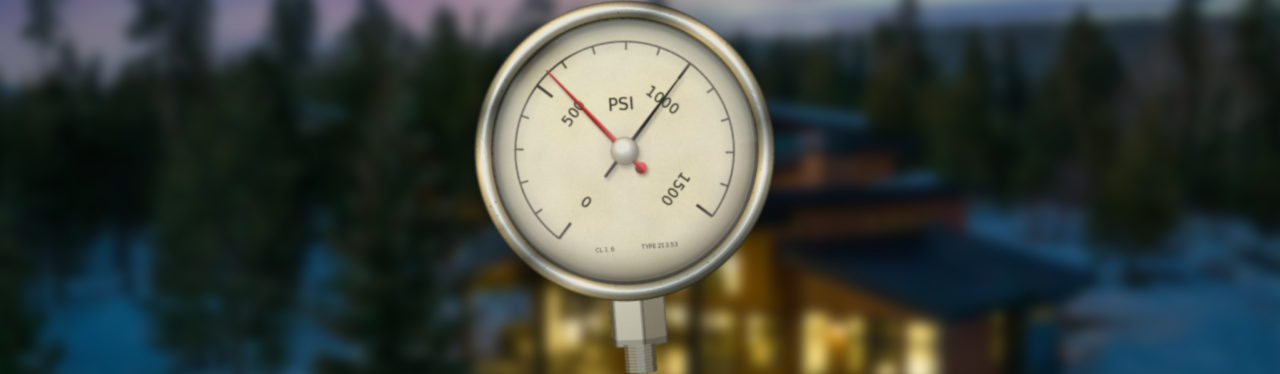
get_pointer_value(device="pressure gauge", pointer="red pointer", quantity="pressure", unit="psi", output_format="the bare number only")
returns 550
